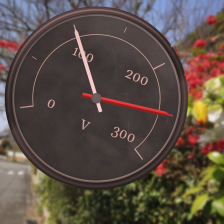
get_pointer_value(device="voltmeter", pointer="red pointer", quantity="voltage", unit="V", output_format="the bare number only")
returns 250
